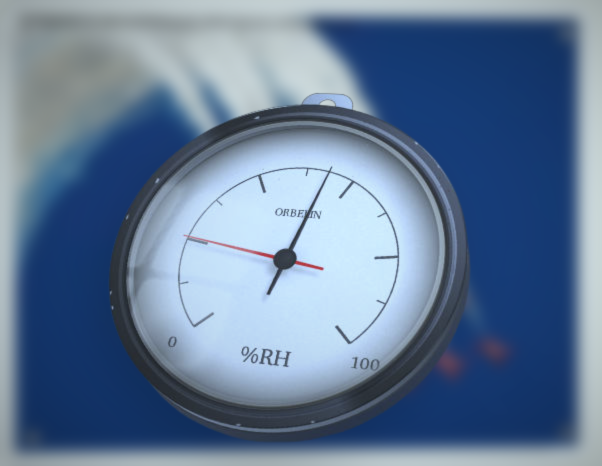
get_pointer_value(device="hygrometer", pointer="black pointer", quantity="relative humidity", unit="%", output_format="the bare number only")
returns 55
